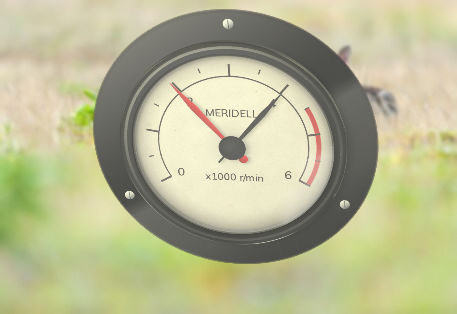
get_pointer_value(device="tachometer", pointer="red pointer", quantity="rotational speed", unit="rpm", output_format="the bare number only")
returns 2000
